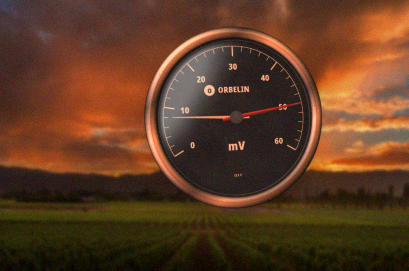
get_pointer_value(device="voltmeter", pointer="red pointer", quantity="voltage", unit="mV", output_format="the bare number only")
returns 50
